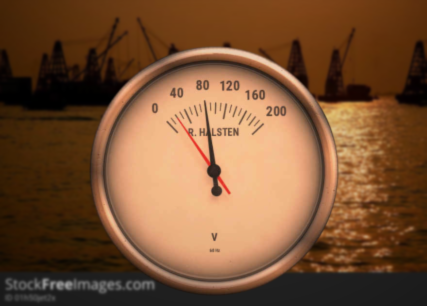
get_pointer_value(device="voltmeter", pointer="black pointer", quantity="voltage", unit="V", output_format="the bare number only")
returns 80
